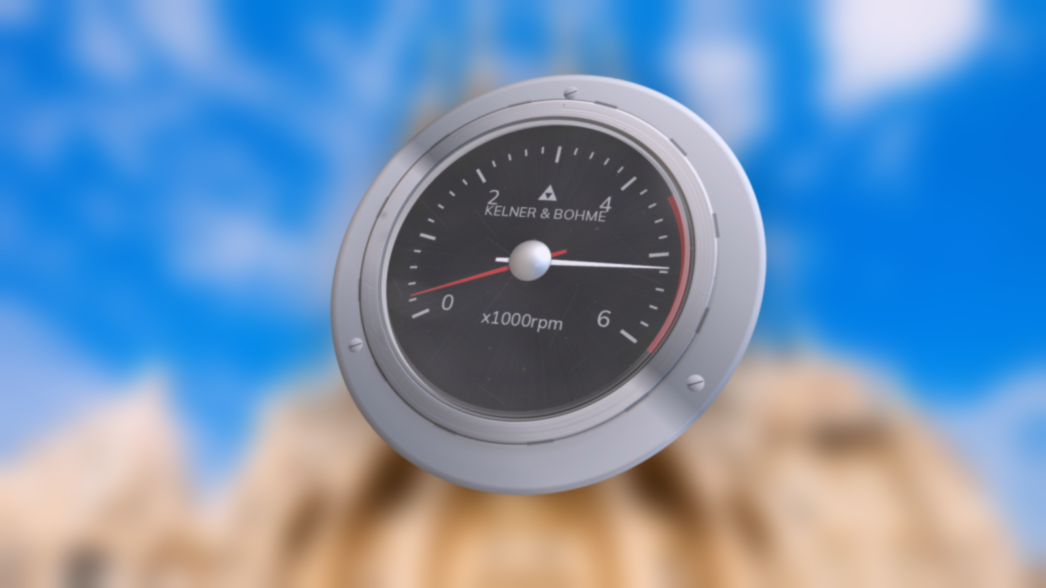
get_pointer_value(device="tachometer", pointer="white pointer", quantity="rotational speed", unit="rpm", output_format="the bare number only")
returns 5200
